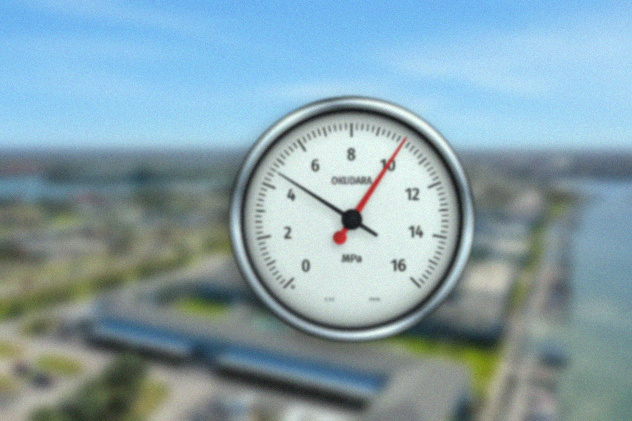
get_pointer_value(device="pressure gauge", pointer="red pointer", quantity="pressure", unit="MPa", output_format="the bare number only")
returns 10
